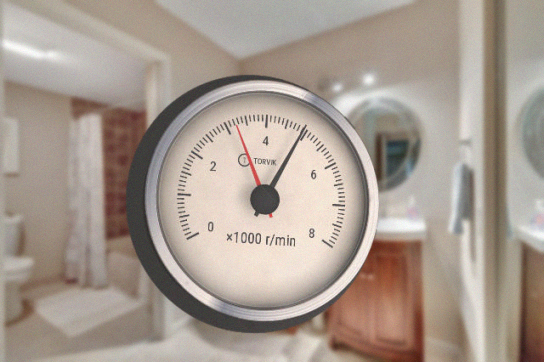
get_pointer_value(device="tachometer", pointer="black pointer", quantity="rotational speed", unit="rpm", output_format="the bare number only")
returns 4900
